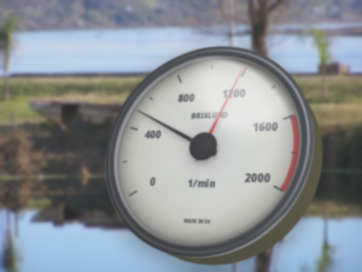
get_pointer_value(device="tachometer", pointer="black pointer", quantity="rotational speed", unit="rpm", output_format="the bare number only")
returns 500
